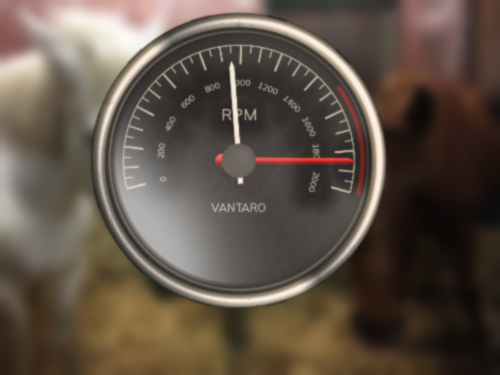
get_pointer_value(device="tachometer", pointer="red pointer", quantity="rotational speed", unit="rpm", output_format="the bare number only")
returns 1850
